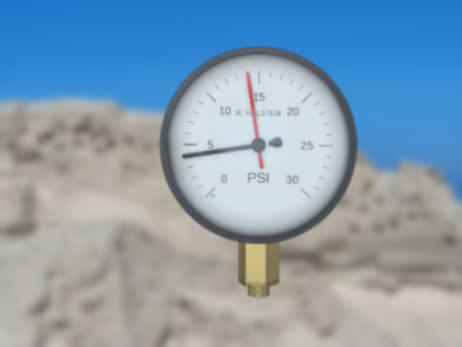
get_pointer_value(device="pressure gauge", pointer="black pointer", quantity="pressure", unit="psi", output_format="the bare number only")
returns 4
